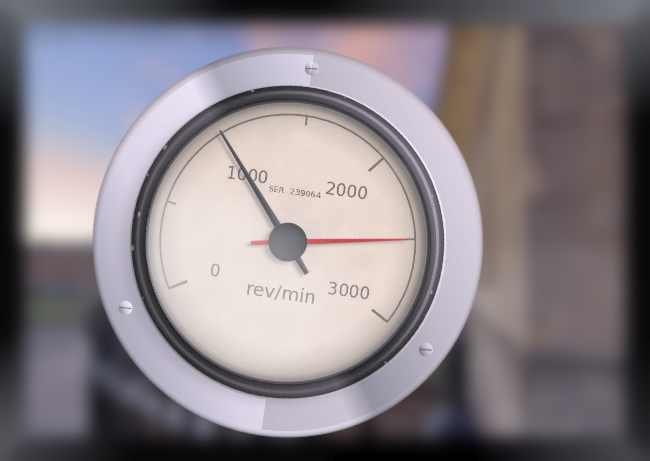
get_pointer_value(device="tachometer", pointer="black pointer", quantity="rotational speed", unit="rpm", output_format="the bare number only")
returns 1000
